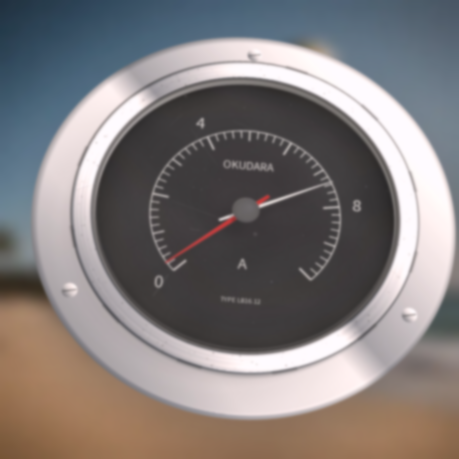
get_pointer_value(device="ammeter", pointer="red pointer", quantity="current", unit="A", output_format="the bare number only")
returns 0.2
